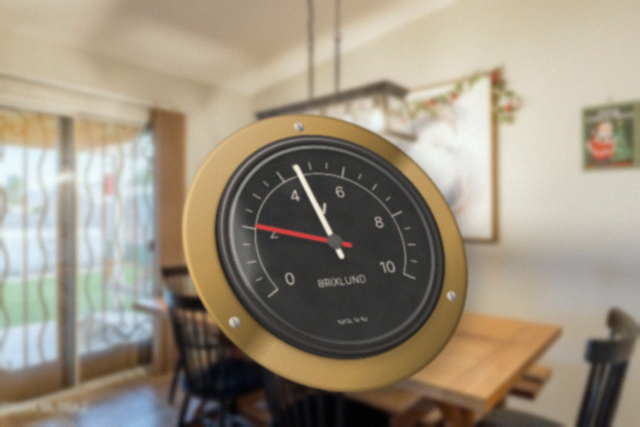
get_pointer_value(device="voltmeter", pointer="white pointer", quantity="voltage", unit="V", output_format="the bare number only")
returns 4.5
